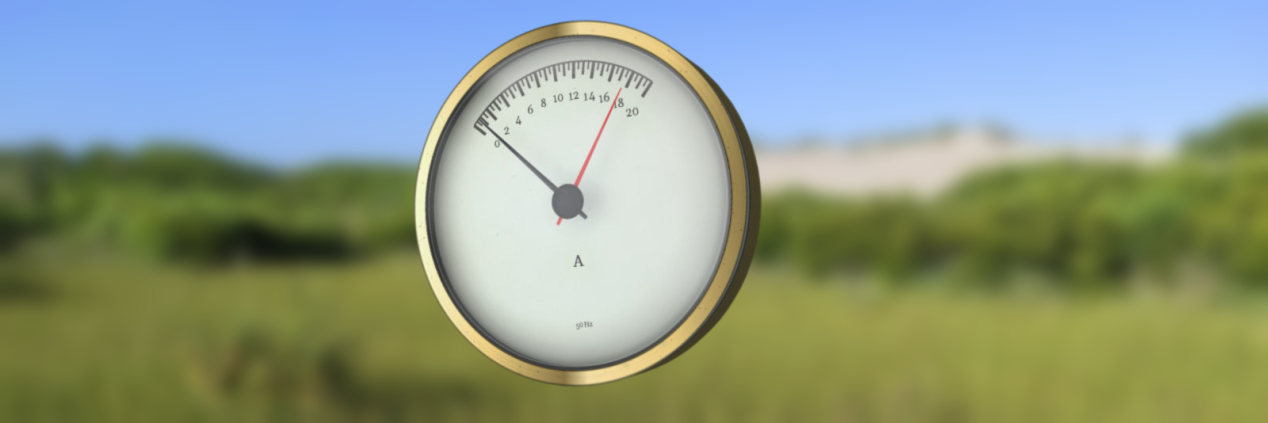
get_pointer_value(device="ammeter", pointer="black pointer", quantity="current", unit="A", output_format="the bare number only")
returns 1
